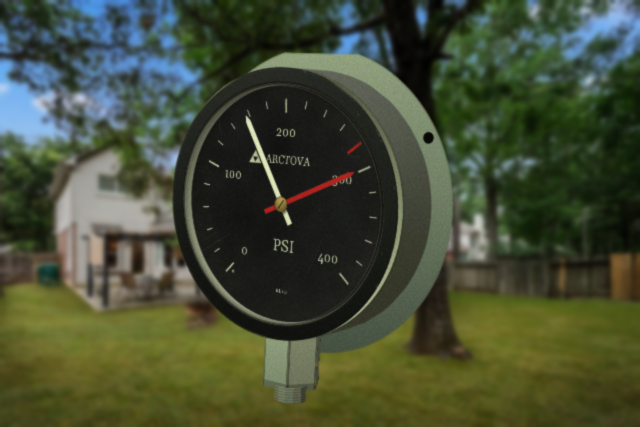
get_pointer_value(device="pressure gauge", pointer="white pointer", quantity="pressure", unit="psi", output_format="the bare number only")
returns 160
